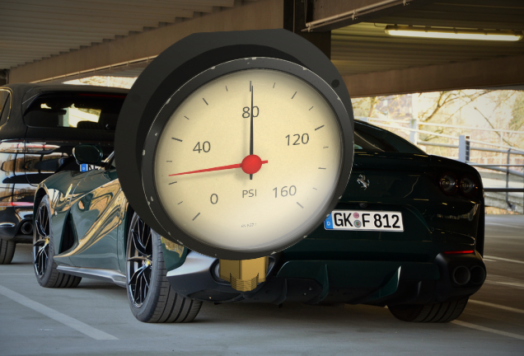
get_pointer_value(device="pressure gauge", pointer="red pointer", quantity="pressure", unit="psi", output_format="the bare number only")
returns 25
